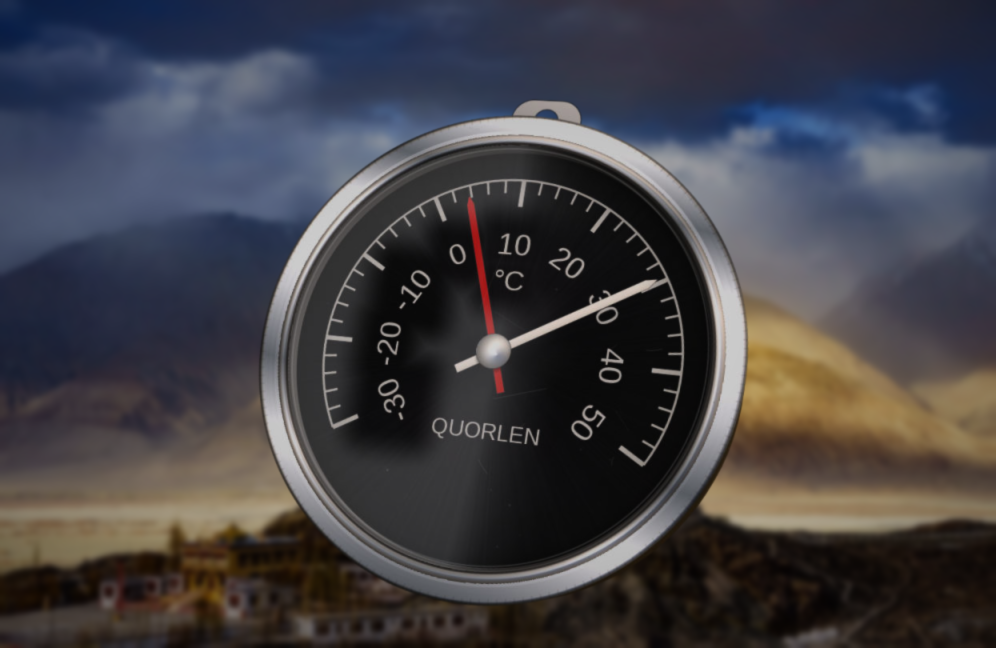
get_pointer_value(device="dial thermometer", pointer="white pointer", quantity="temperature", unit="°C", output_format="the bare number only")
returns 30
